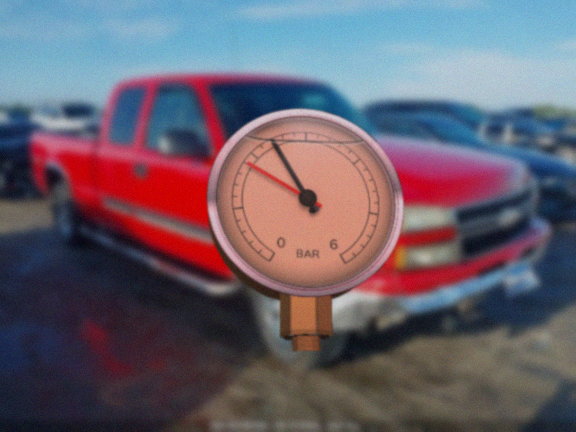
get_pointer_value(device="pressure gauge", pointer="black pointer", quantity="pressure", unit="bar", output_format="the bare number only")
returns 2.4
